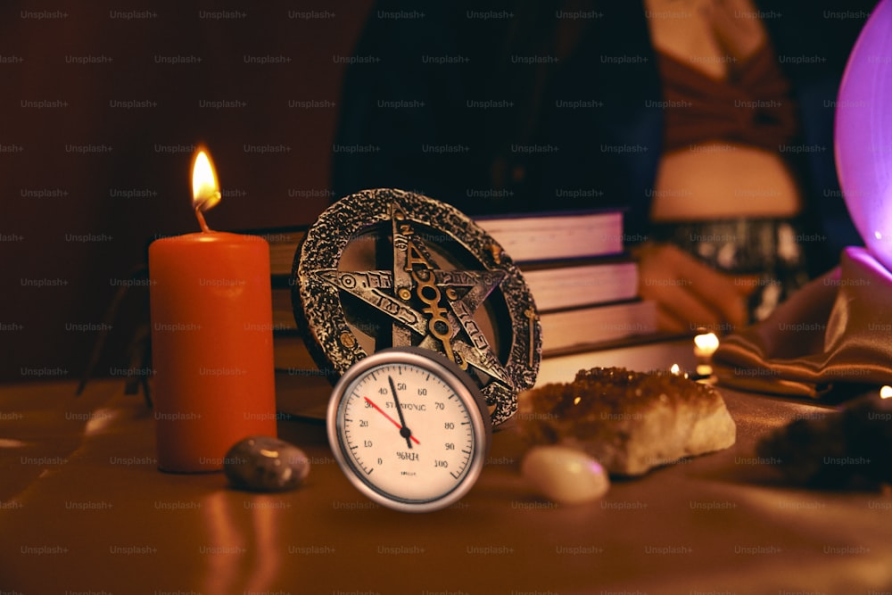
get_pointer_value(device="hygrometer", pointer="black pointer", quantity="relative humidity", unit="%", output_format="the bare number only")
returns 46
